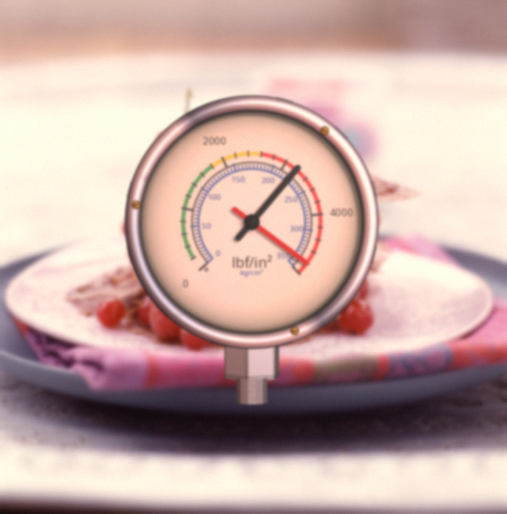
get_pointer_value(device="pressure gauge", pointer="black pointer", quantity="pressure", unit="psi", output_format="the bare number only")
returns 3200
